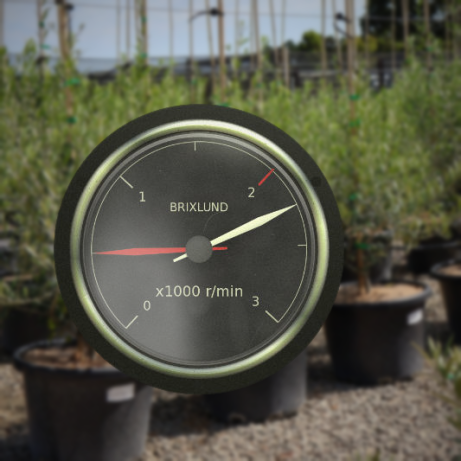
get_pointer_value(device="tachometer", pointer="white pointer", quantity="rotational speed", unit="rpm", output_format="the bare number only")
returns 2250
